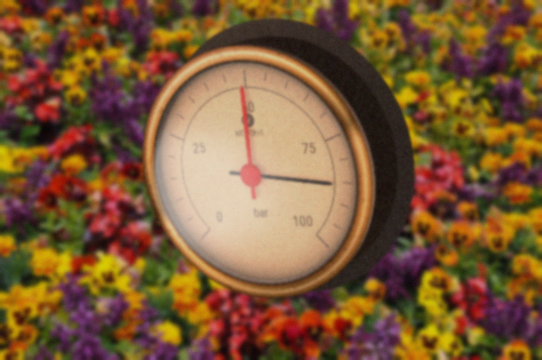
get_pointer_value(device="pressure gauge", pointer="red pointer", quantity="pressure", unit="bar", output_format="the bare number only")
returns 50
